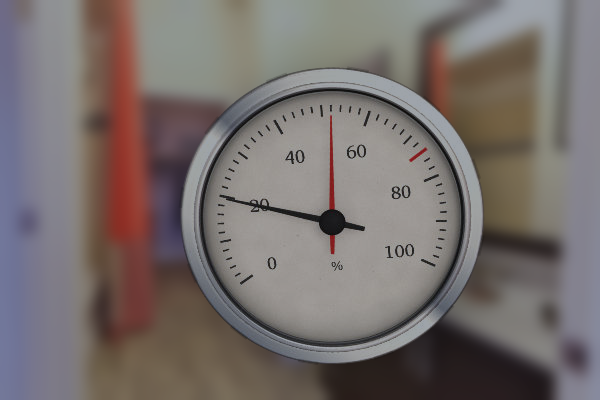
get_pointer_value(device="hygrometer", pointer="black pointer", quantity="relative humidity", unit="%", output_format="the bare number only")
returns 20
